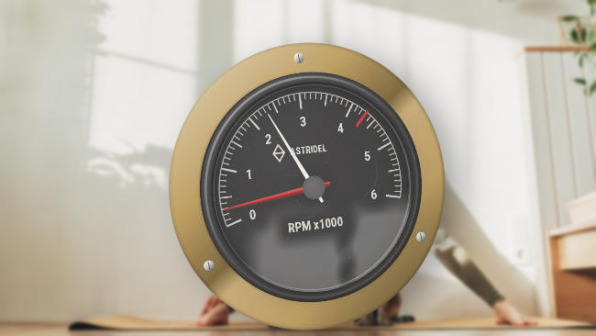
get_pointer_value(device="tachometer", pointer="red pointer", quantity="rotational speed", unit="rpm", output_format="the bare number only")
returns 300
